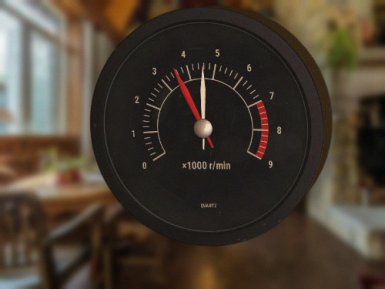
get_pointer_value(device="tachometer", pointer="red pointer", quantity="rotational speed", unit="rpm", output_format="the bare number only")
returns 3600
